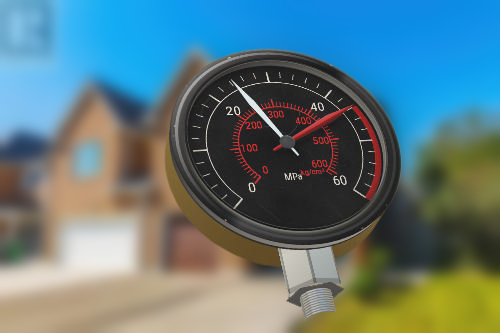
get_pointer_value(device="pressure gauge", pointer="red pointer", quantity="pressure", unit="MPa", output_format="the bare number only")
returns 44
